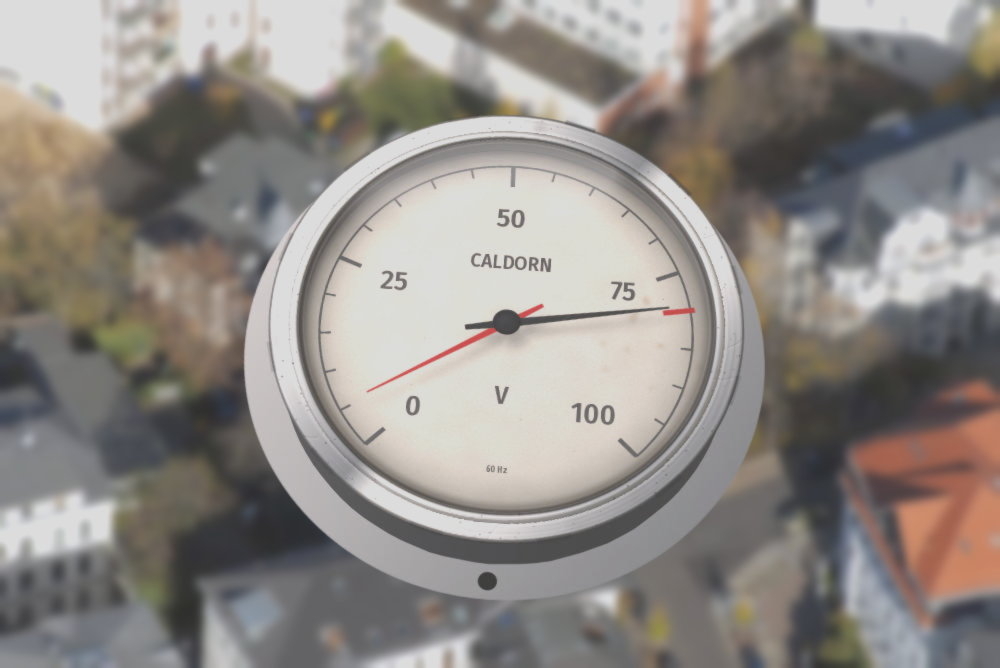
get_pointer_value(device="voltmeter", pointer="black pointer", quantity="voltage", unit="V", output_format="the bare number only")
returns 80
